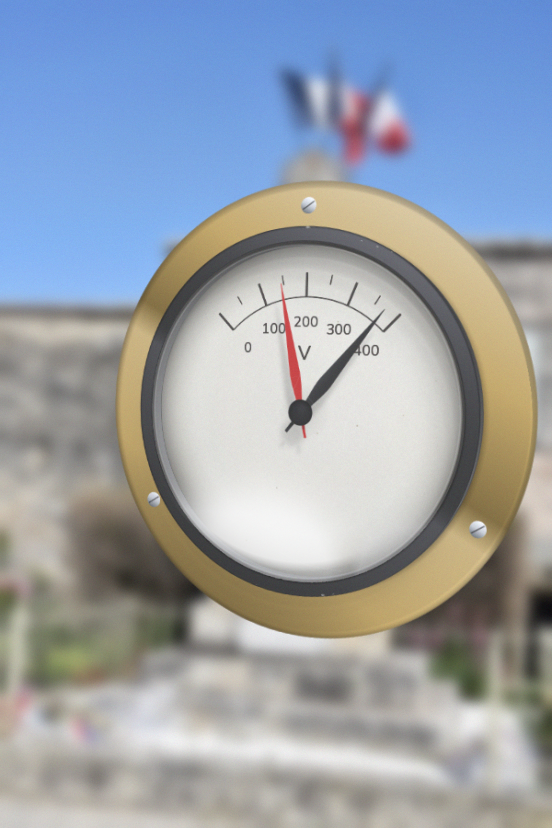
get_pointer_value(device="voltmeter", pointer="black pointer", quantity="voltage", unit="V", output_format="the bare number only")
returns 375
